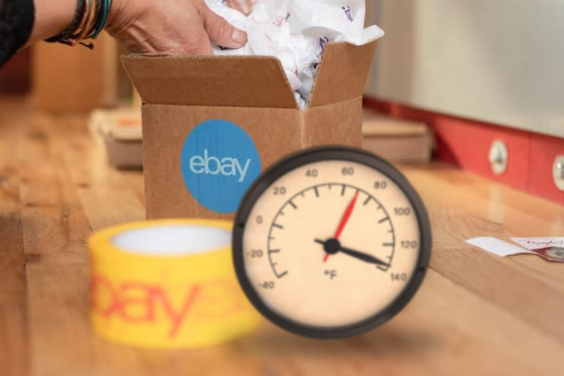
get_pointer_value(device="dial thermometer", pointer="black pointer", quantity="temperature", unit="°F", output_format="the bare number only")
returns 135
